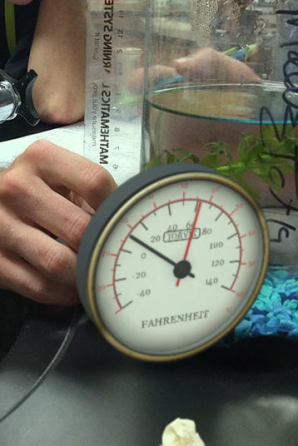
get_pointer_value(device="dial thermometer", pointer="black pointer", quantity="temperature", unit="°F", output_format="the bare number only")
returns 10
